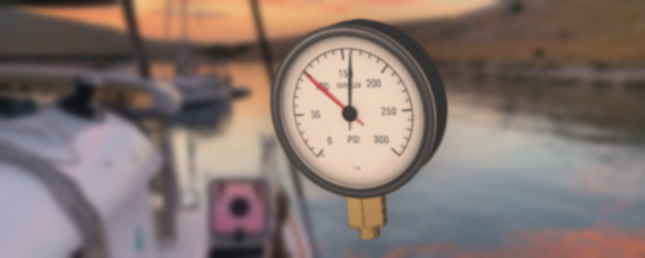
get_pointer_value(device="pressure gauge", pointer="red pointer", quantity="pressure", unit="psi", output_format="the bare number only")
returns 100
